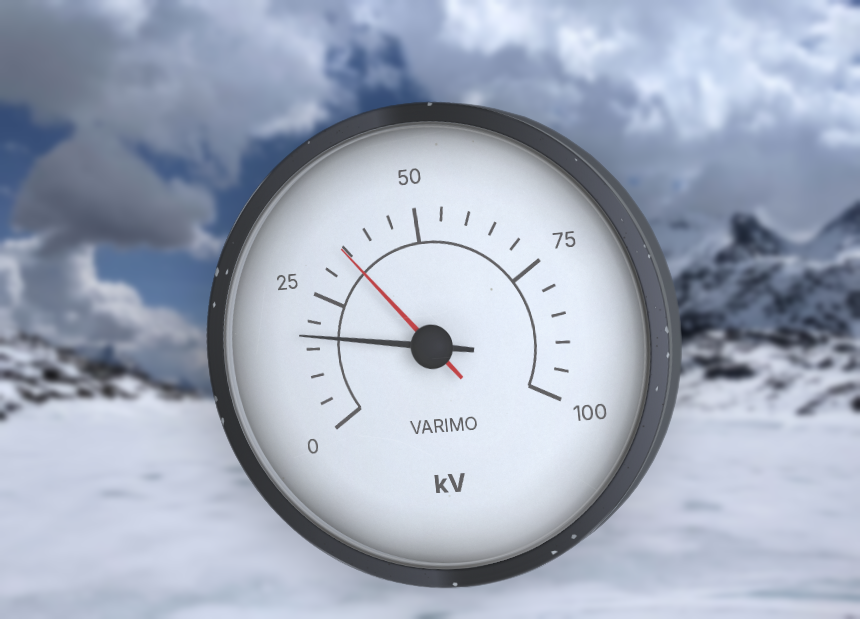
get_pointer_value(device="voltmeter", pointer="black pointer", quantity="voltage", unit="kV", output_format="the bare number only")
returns 17.5
